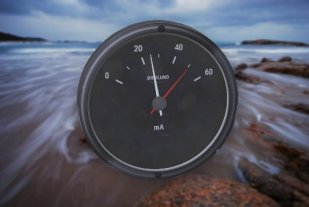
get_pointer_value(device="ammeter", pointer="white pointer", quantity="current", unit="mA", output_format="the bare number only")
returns 25
